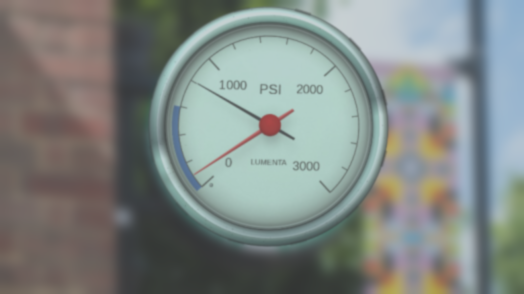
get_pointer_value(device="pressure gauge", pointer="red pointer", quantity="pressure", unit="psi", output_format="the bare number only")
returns 100
